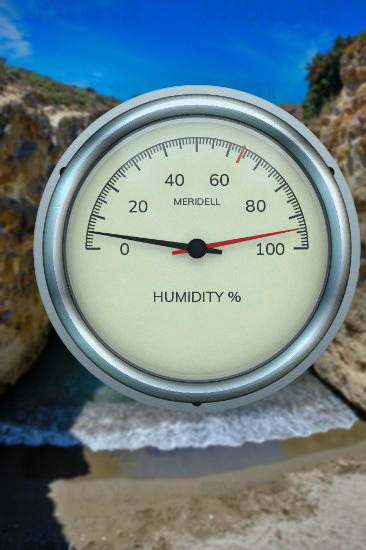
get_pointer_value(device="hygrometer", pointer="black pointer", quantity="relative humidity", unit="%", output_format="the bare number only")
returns 5
